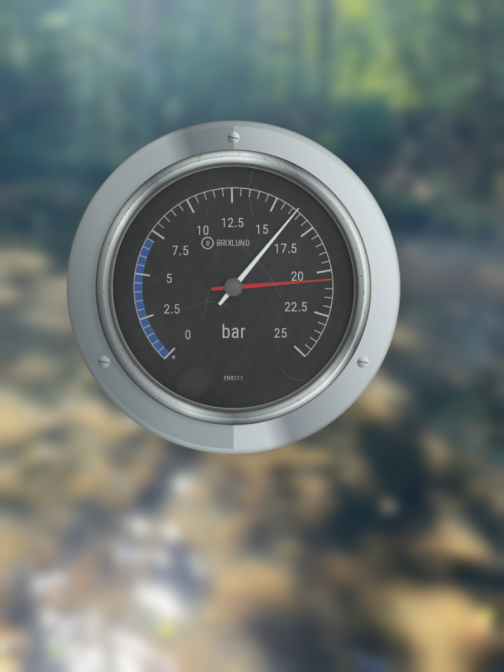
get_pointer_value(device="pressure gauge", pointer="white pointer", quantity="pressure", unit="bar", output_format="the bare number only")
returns 16.25
